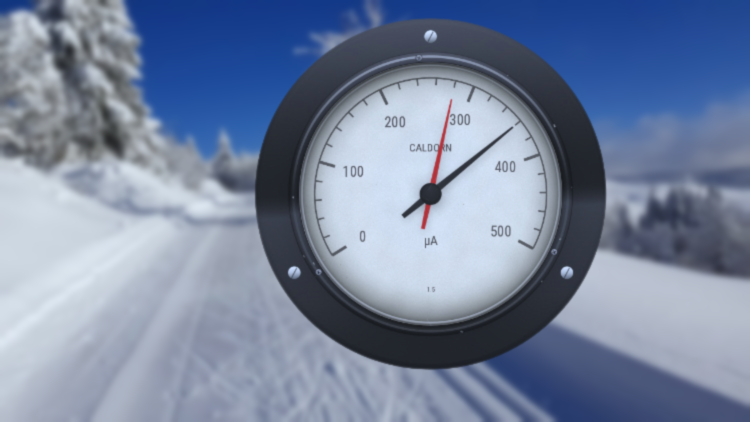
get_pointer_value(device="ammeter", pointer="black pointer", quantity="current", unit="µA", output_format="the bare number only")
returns 360
